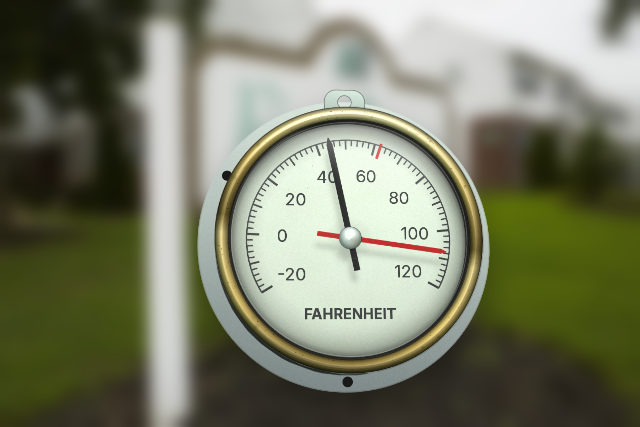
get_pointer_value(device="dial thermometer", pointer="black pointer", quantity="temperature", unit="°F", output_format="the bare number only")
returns 44
